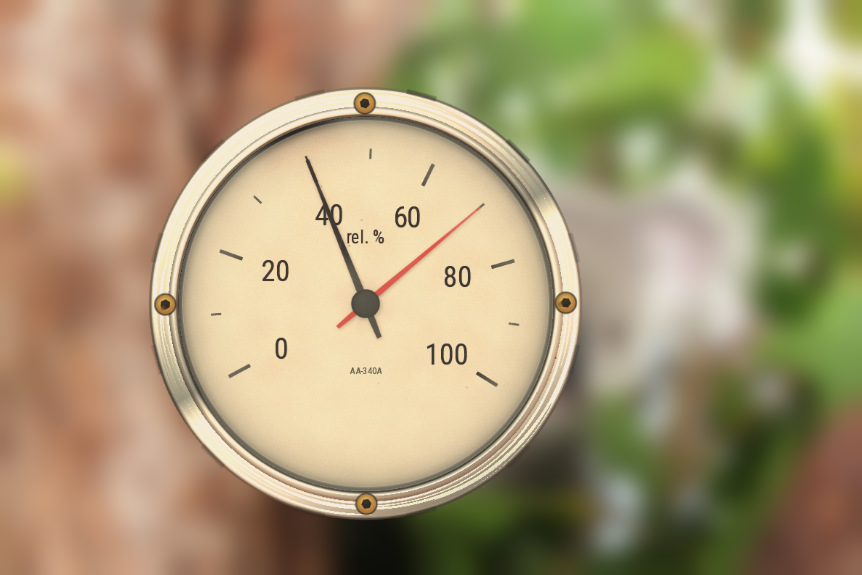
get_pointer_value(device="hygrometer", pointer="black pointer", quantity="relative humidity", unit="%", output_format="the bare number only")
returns 40
